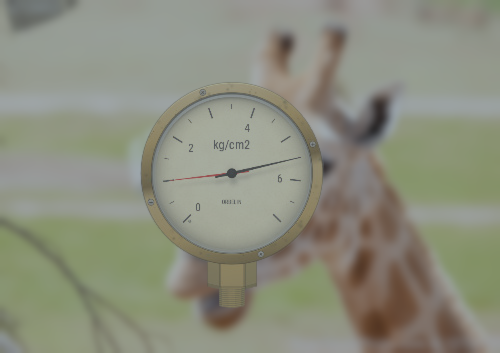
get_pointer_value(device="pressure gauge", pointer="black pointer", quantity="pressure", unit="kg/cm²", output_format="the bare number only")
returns 5.5
